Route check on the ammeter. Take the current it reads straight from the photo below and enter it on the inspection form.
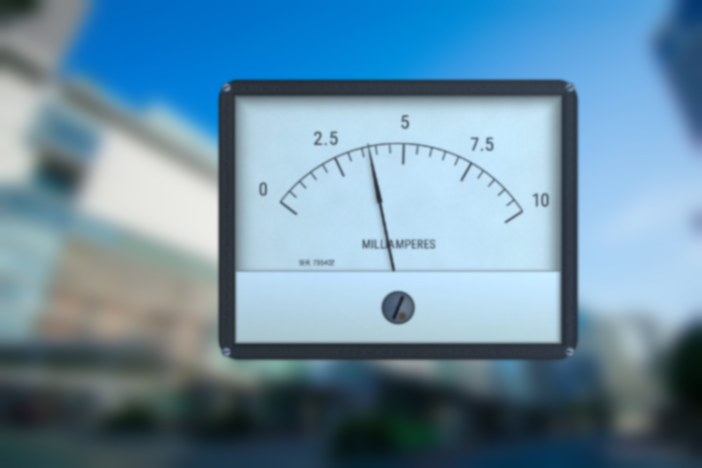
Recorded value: 3.75 mA
